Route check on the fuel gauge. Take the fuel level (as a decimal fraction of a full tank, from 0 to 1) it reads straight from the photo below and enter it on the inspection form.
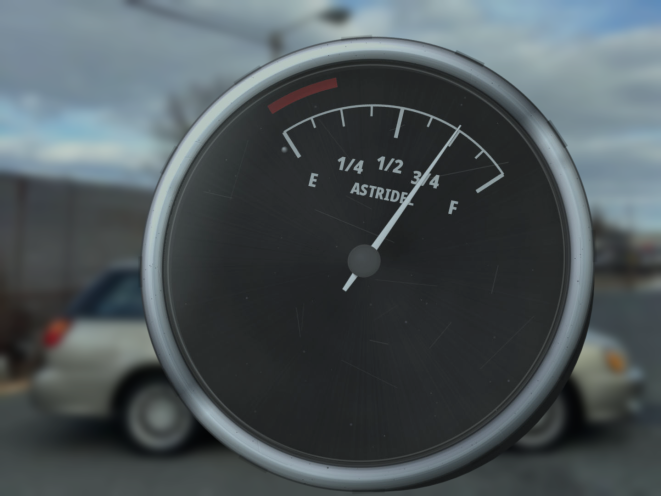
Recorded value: 0.75
